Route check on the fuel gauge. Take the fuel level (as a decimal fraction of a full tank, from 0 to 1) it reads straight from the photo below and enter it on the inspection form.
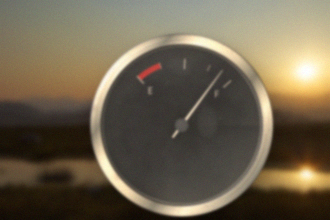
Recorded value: 0.875
